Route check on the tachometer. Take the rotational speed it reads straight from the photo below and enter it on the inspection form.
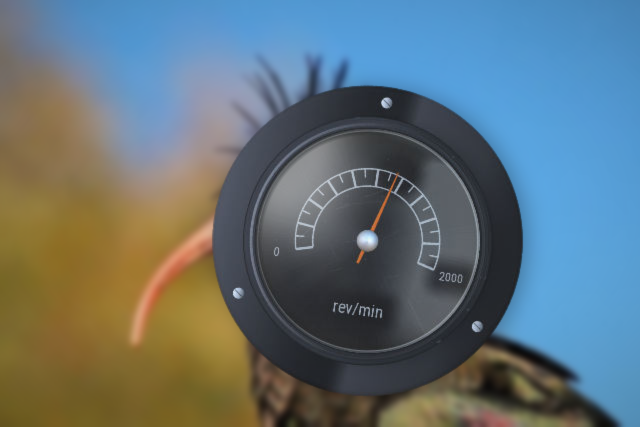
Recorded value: 1150 rpm
